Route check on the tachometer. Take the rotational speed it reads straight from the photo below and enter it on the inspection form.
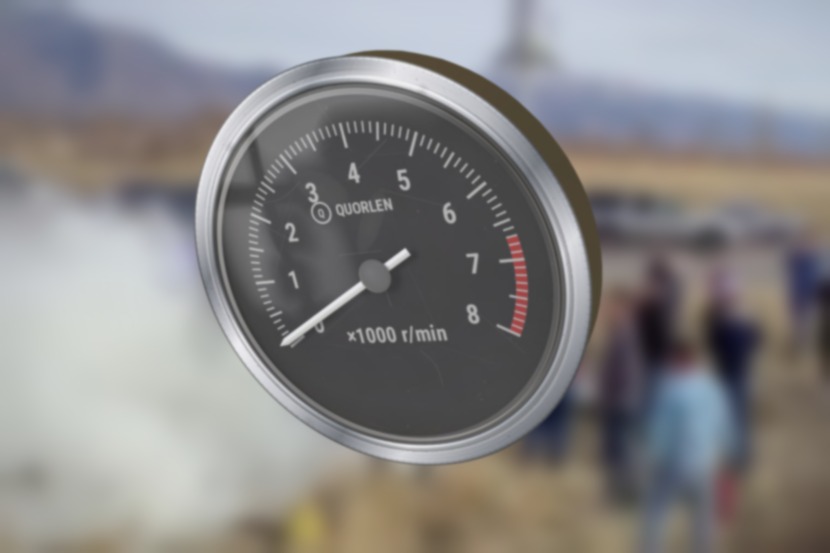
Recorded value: 100 rpm
